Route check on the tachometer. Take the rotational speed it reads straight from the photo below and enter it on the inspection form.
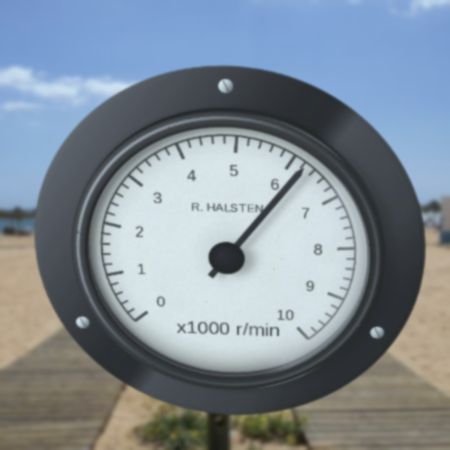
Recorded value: 6200 rpm
